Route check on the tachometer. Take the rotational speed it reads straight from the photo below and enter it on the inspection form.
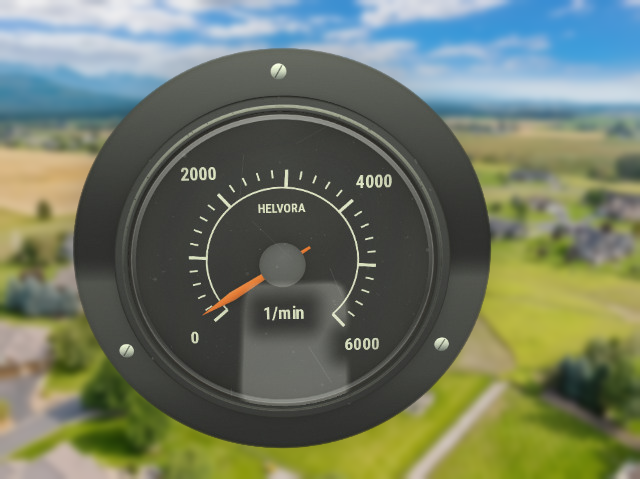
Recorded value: 200 rpm
